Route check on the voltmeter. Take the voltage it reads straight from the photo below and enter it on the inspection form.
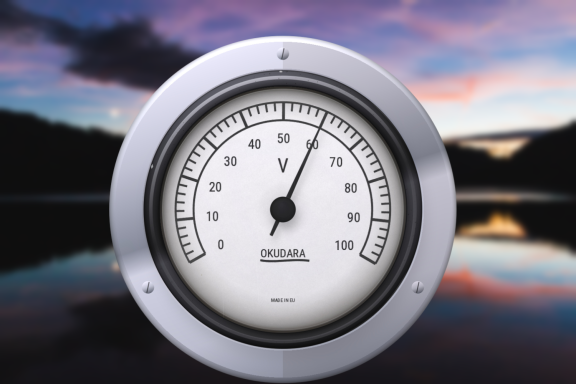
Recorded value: 60 V
